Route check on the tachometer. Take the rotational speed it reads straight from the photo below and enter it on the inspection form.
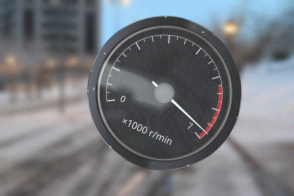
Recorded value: 6750 rpm
